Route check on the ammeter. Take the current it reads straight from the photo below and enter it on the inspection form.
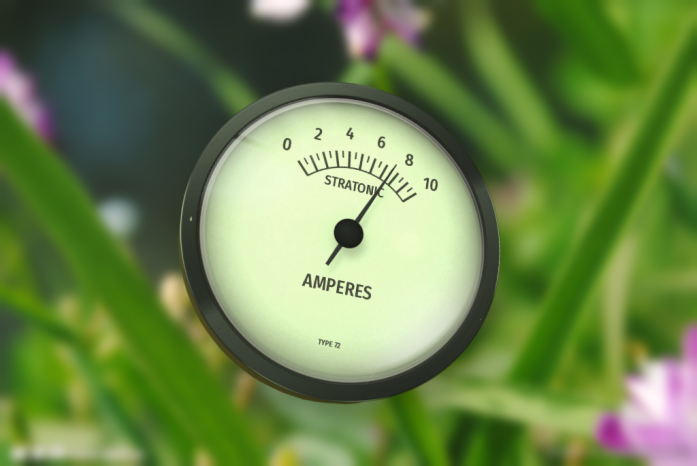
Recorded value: 7.5 A
